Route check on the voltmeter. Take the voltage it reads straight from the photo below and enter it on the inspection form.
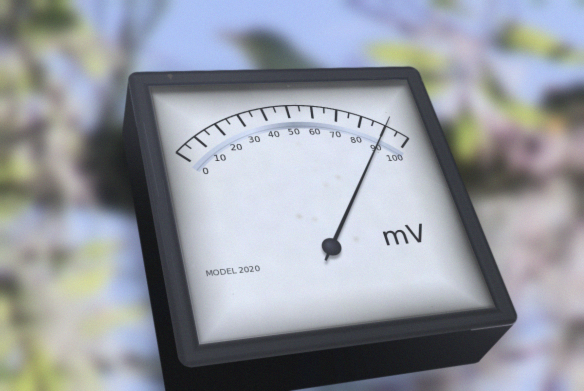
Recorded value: 90 mV
